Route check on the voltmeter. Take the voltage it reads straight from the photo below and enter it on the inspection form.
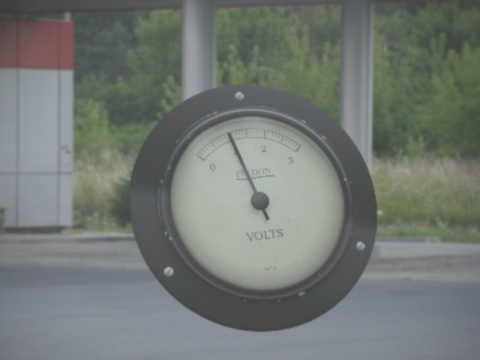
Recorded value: 1 V
